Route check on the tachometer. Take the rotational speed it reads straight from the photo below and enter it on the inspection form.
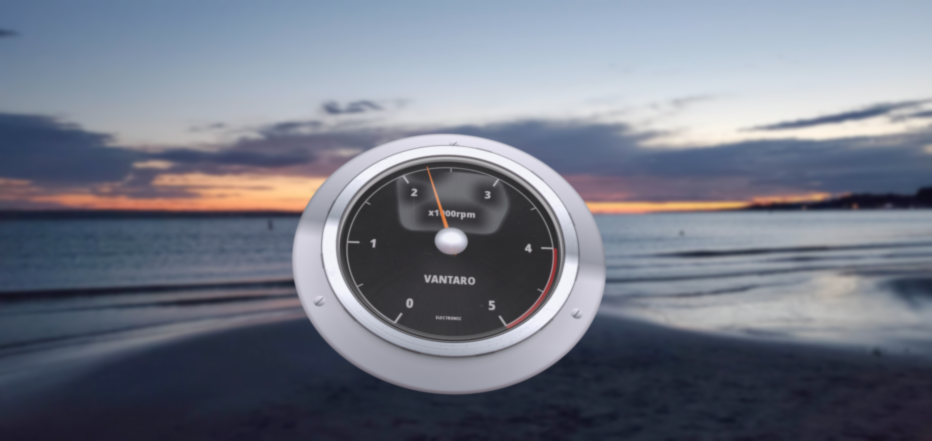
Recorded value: 2250 rpm
